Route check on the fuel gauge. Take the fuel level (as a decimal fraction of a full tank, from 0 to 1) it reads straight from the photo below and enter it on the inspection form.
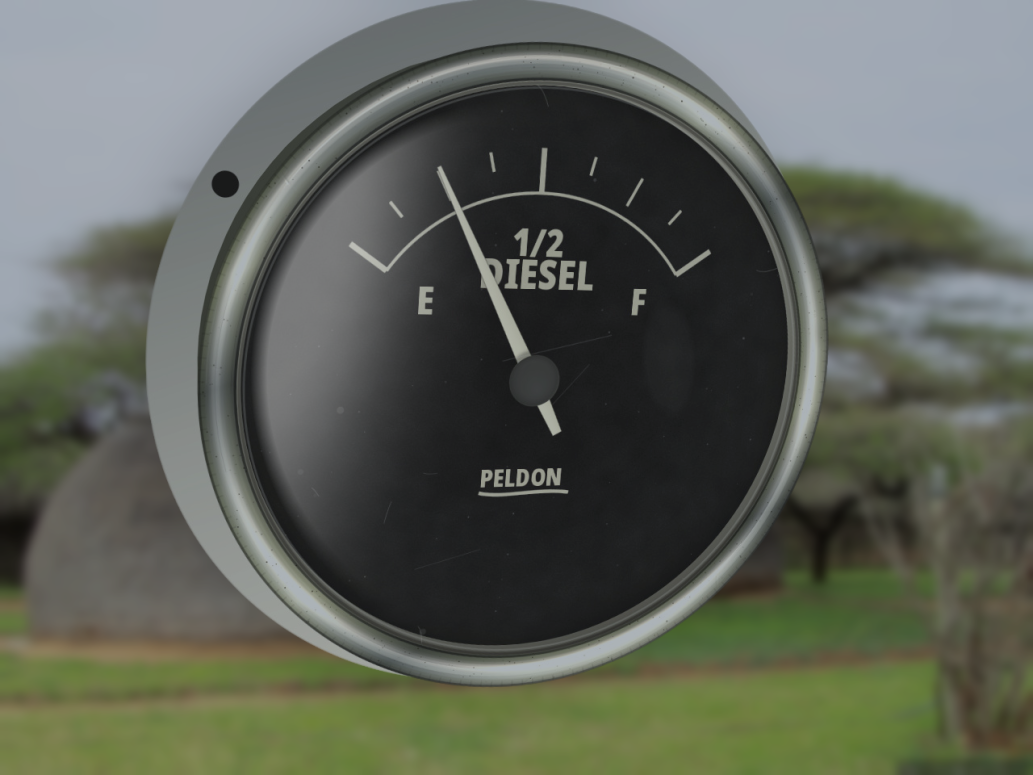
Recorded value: 0.25
